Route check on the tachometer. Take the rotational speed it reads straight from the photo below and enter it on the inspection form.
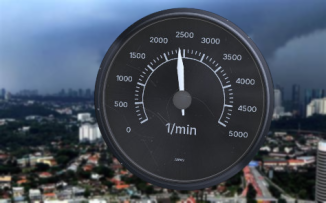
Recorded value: 2400 rpm
